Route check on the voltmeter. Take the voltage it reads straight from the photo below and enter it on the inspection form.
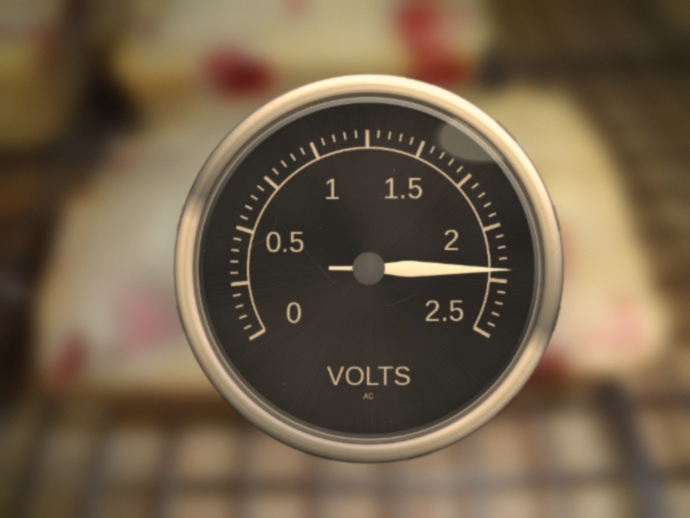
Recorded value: 2.2 V
